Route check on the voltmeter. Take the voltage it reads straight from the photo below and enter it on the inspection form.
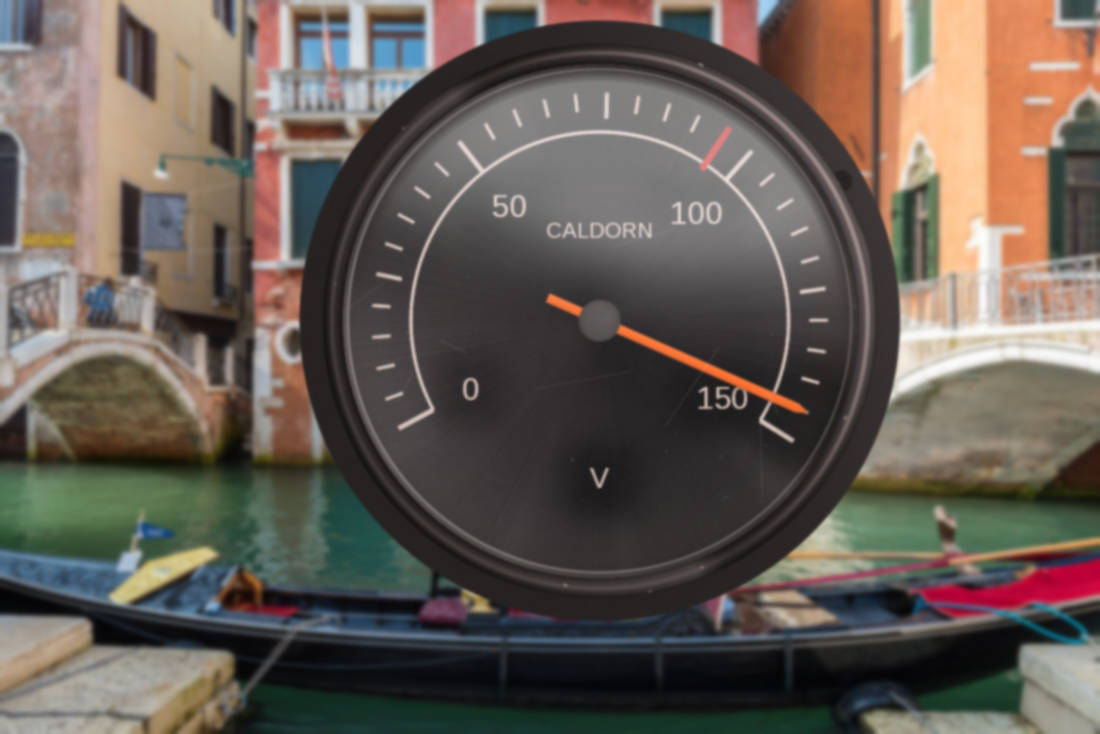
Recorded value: 145 V
